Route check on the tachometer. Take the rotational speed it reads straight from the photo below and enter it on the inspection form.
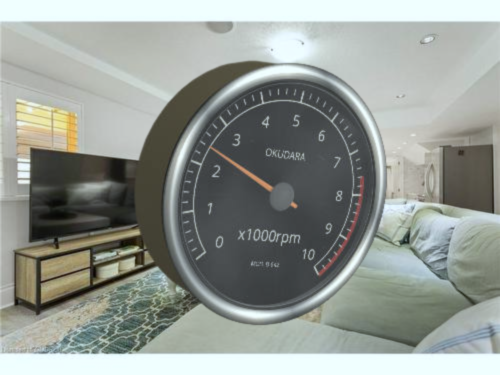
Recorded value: 2400 rpm
